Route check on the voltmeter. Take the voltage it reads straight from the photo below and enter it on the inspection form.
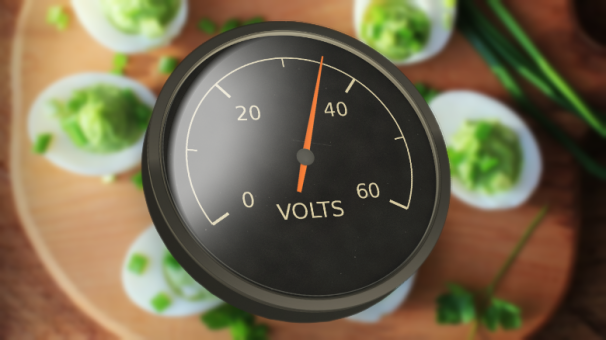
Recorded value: 35 V
